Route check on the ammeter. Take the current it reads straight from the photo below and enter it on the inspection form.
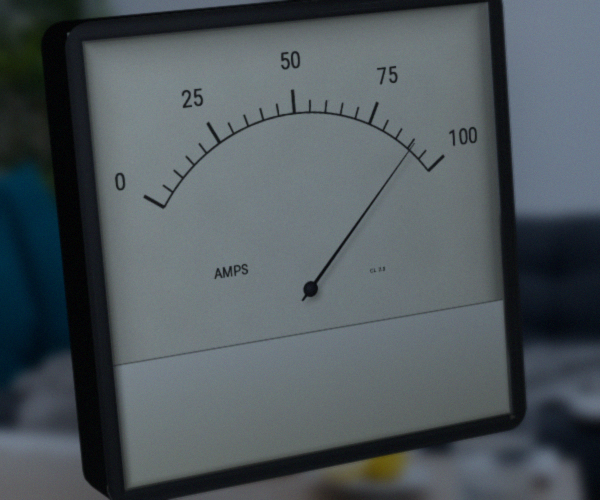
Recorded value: 90 A
